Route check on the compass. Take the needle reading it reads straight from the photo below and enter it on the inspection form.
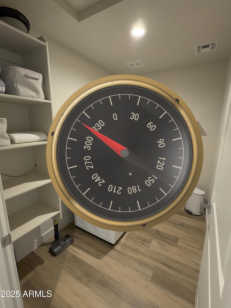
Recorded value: 320 °
